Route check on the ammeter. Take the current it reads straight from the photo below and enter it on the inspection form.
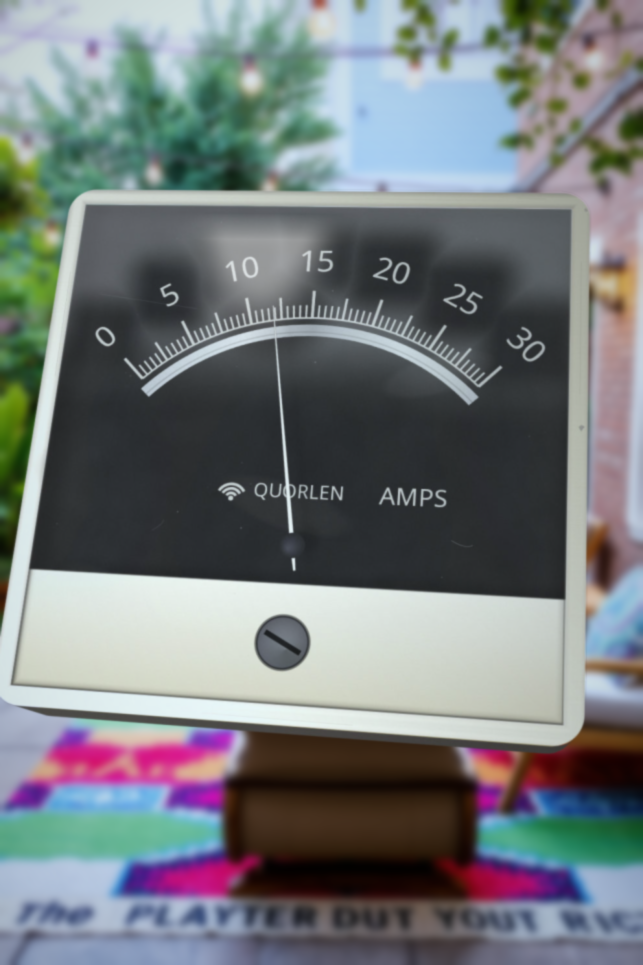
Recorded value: 12 A
